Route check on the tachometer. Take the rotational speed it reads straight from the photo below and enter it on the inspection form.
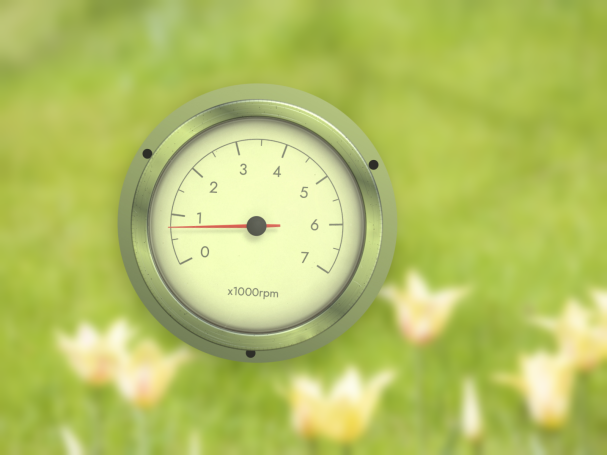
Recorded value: 750 rpm
